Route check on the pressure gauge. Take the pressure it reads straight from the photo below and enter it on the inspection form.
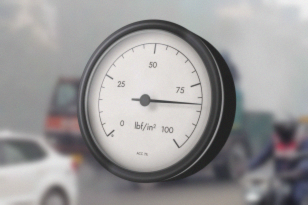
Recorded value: 82.5 psi
